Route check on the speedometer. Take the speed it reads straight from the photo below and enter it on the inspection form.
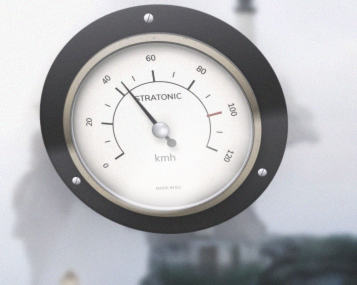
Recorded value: 45 km/h
